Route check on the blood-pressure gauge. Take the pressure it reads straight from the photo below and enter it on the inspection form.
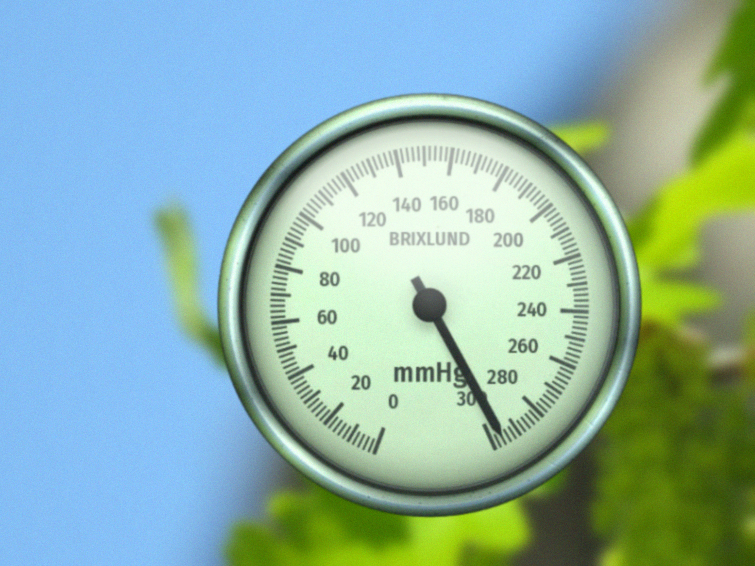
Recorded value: 296 mmHg
